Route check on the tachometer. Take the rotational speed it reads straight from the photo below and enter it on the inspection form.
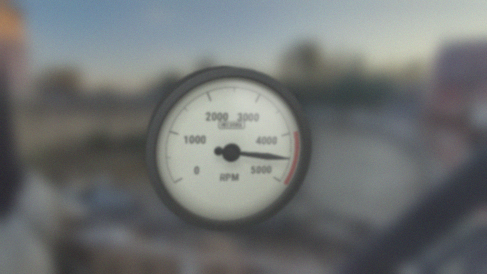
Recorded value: 4500 rpm
